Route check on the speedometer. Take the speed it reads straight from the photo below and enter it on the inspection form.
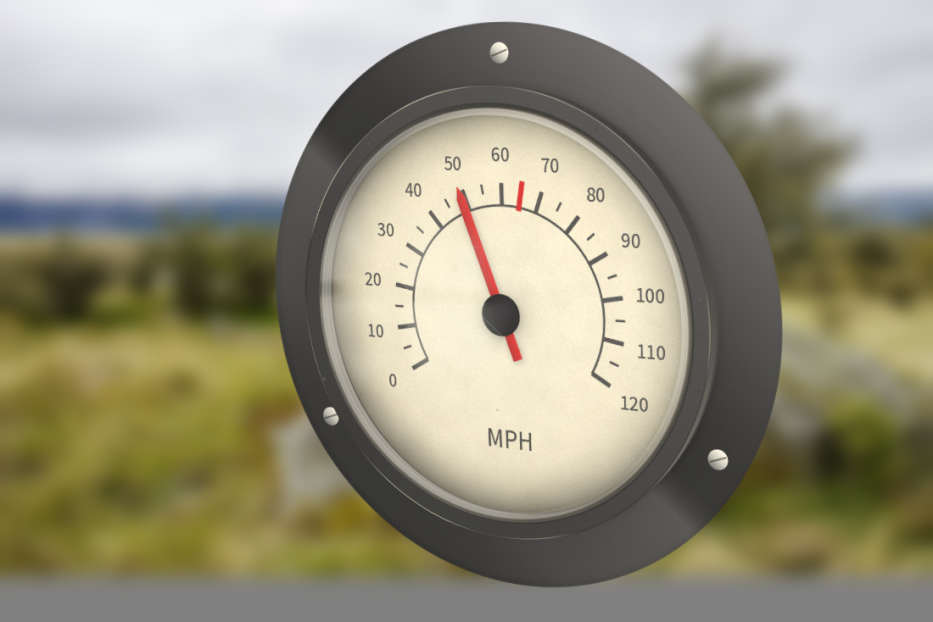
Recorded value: 50 mph
